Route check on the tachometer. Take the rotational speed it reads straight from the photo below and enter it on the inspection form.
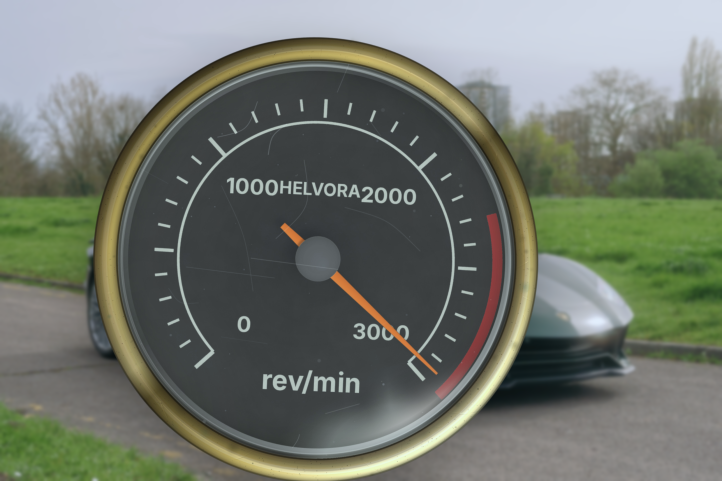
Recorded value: 2950 rpm
